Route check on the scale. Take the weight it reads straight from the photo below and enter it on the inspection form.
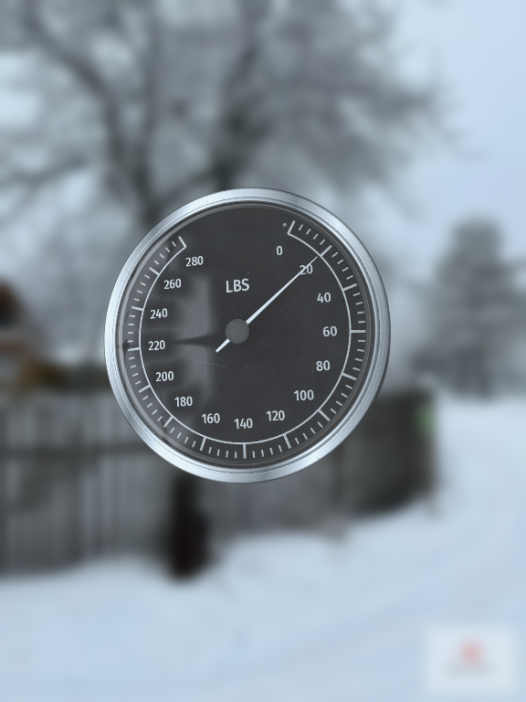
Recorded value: 20 lb
